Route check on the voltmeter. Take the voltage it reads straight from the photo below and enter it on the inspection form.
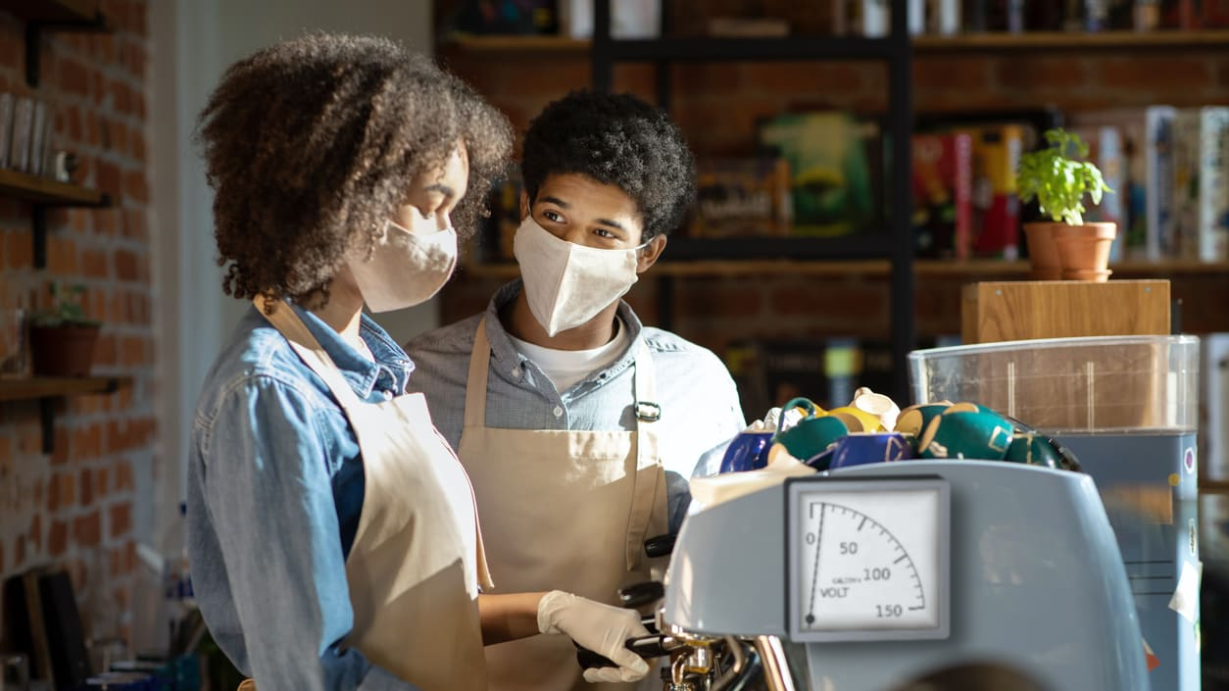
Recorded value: 10 V
